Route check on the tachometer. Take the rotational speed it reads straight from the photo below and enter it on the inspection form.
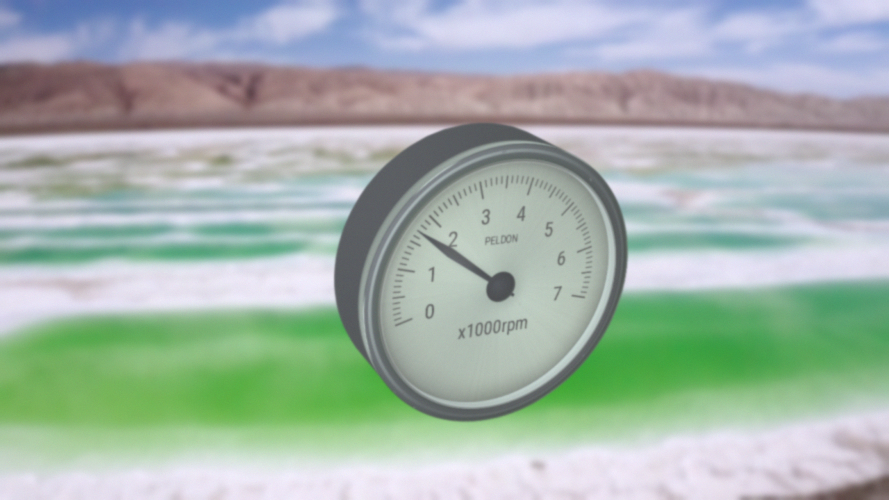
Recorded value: 1700 rpm
